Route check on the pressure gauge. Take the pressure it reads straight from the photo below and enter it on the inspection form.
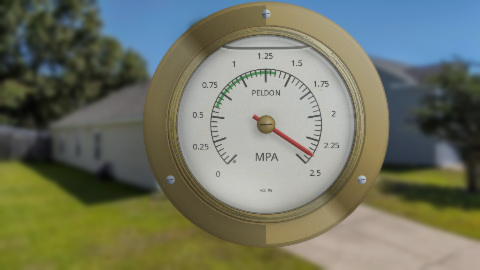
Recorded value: 2.4 MPa
